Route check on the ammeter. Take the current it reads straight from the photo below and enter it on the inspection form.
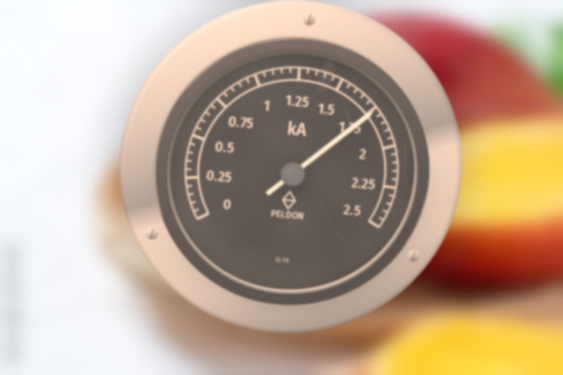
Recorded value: 1.75 kA
